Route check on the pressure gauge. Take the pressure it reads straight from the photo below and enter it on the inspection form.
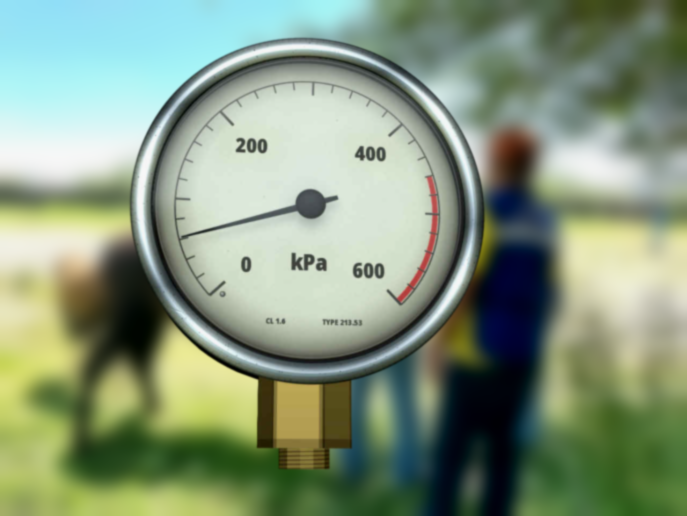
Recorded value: 60 kPa
